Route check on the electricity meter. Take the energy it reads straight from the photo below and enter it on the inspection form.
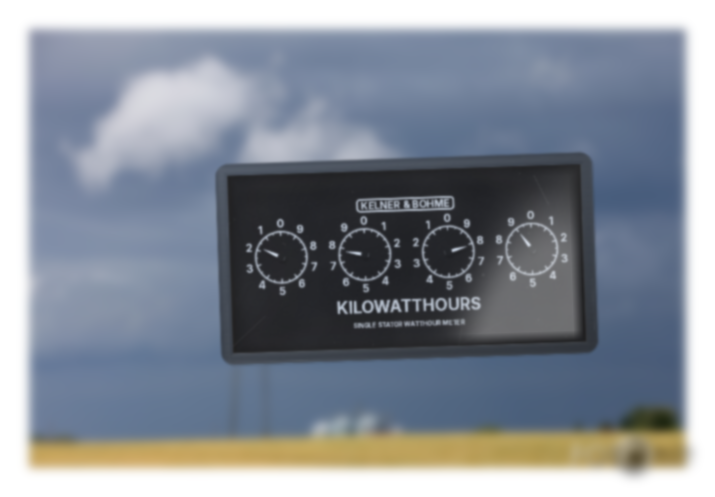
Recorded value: 1779 kWh
